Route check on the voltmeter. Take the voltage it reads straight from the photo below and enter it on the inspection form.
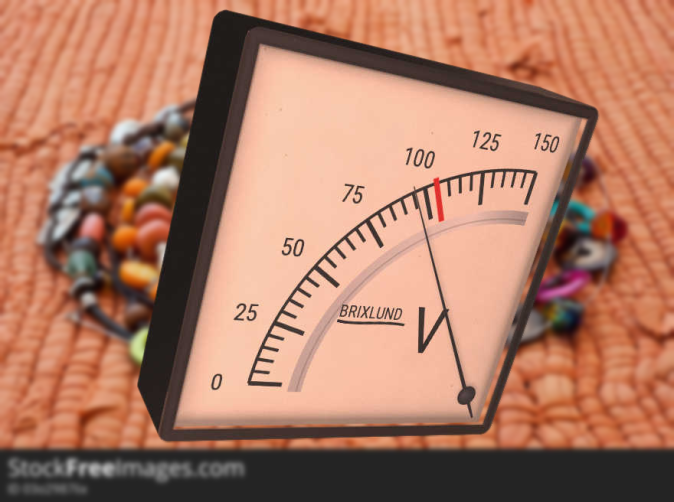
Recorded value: 95 V
